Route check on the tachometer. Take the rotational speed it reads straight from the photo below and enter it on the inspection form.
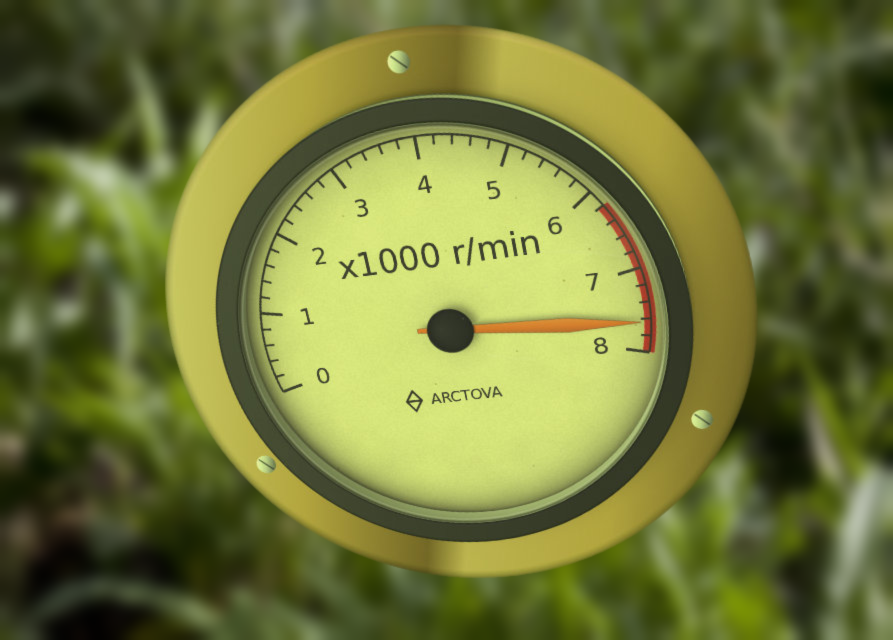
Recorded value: 7600 rpm
